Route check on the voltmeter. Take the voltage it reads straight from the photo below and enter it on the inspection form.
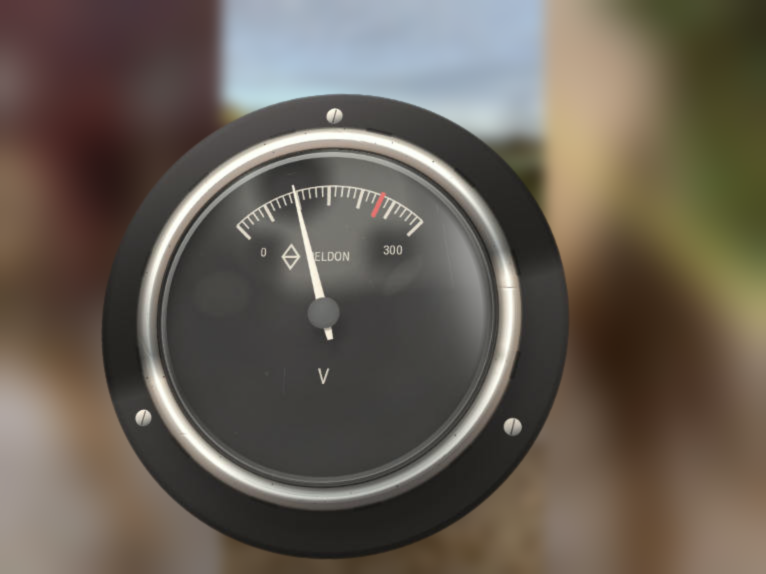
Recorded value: 100 V
